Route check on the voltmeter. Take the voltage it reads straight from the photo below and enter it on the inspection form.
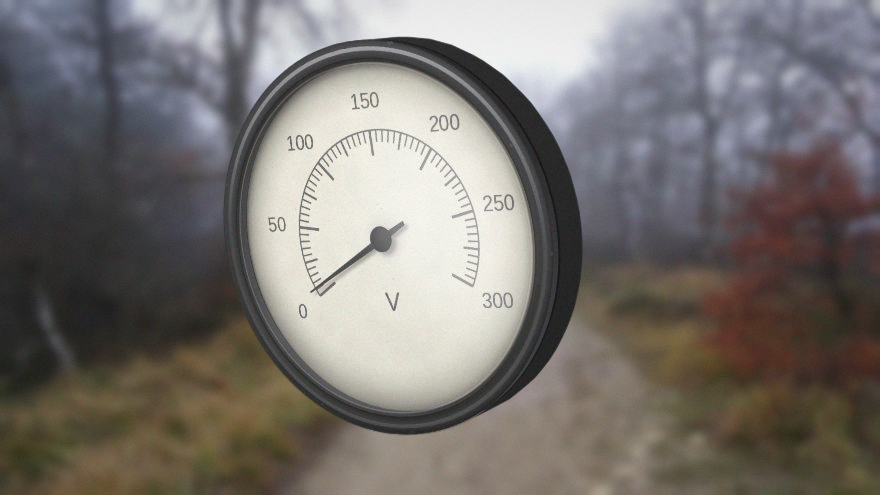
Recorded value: 5 V
